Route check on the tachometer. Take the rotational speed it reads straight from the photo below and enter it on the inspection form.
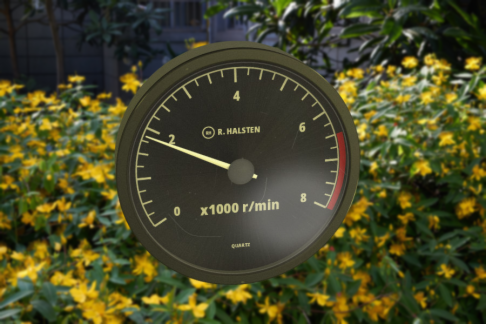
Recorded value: 1875 rpm
